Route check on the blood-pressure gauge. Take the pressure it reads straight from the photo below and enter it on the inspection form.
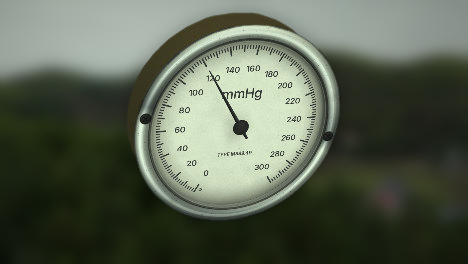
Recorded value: 120 mmHg
